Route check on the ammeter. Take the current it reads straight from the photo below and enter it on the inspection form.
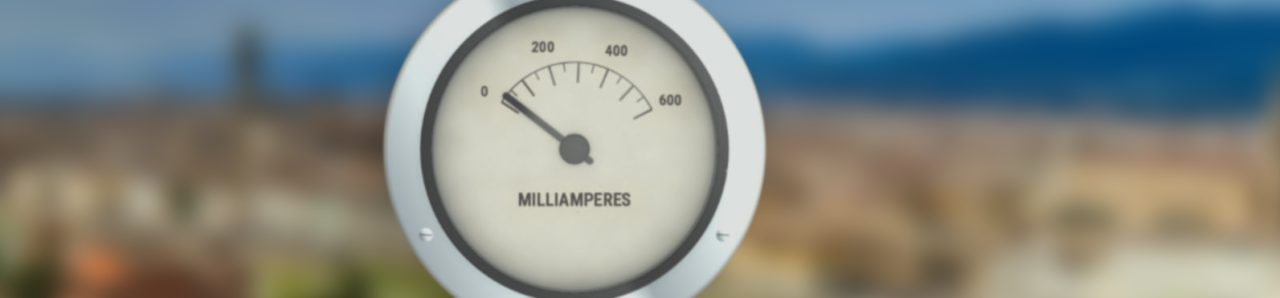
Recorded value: 25 mA
